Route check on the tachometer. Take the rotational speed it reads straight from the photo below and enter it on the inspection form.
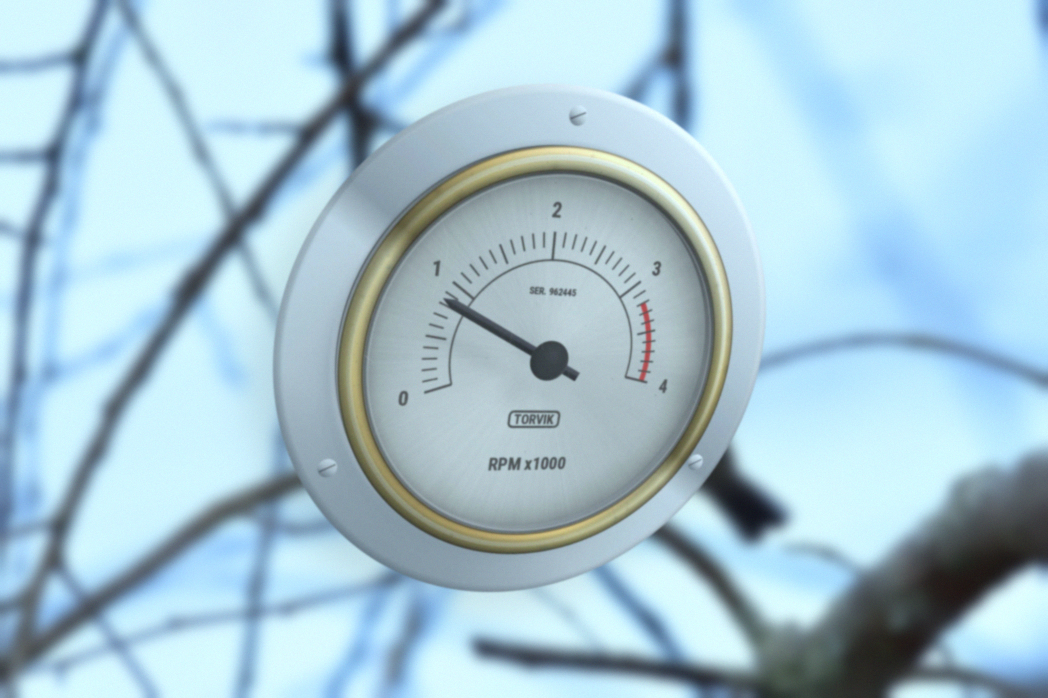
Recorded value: 850 rpm
